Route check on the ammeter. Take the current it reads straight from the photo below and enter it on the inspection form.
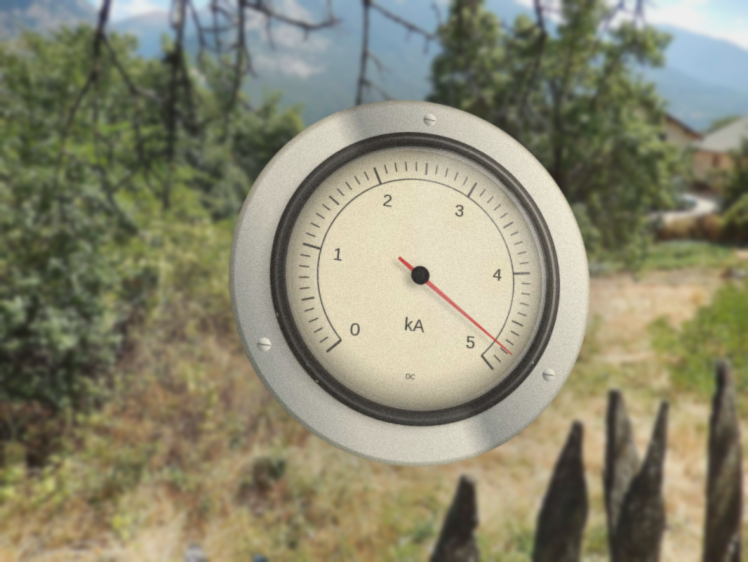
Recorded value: 4.8 kA
